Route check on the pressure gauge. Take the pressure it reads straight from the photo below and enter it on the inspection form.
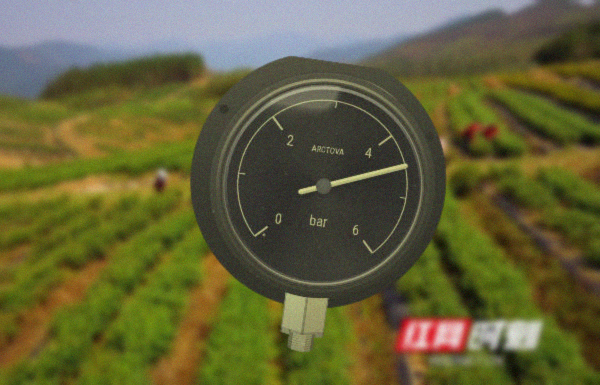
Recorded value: 4.5 bar
